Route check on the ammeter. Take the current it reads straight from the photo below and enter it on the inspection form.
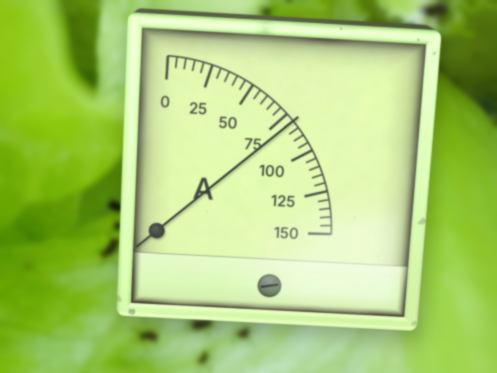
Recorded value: 80 A
